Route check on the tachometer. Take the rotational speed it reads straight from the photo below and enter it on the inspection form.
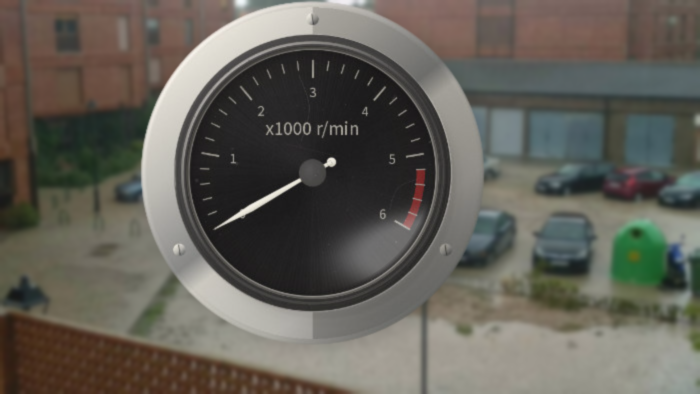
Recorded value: 0 rpm
